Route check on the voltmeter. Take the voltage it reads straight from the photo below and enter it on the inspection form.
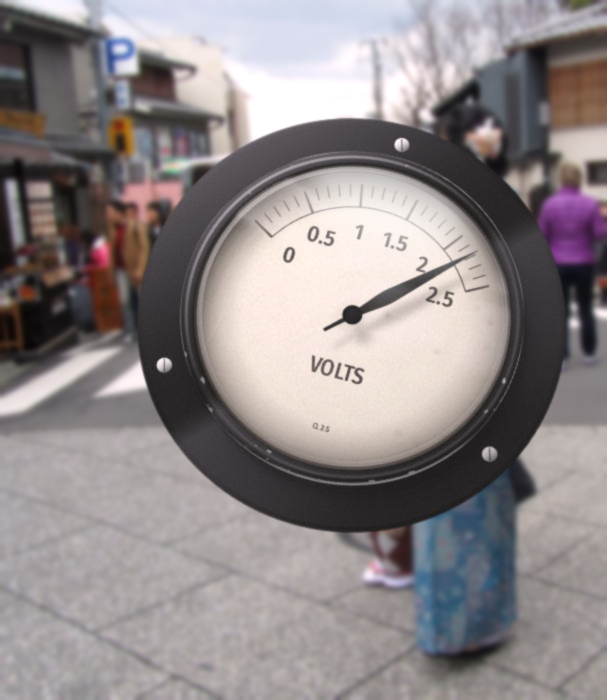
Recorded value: 2.2 V
